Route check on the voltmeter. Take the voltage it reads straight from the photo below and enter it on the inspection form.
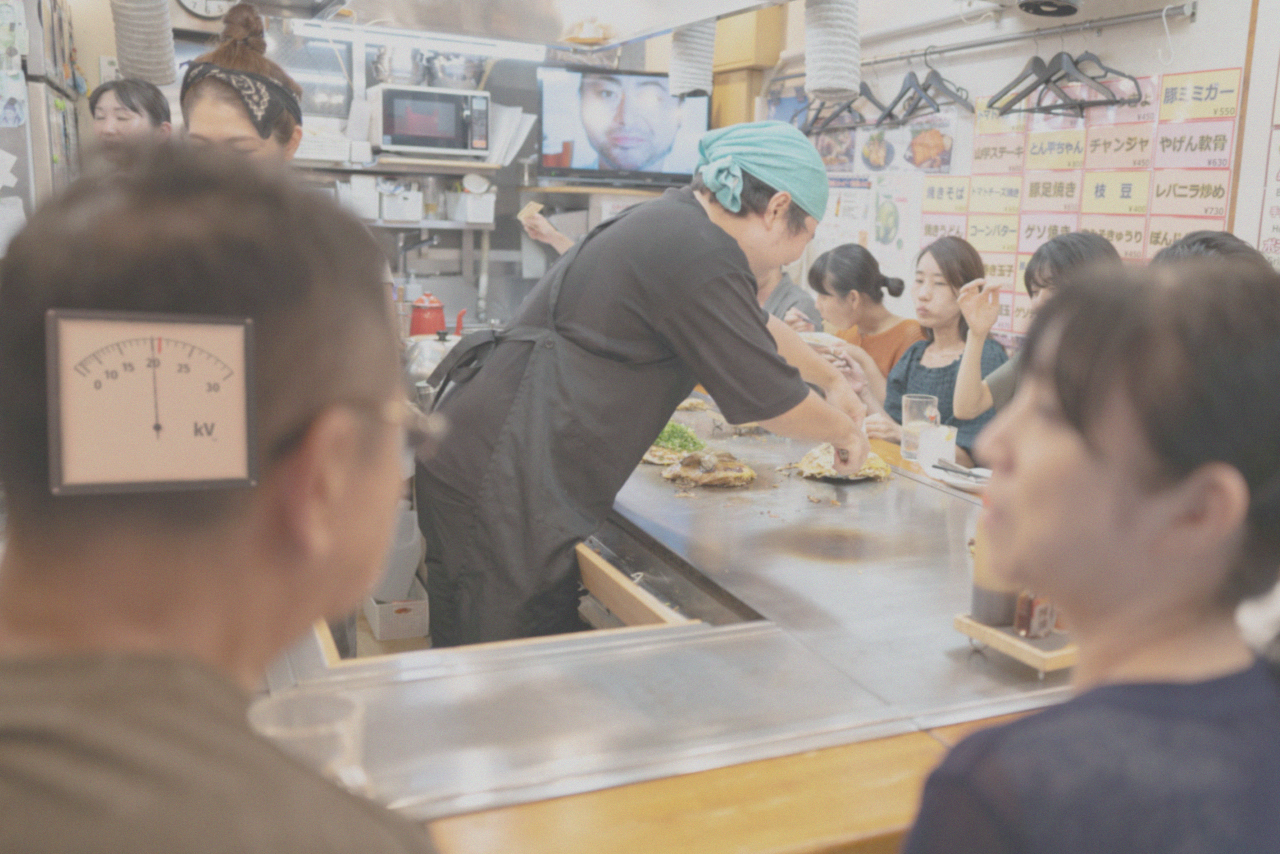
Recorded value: 20 kV
